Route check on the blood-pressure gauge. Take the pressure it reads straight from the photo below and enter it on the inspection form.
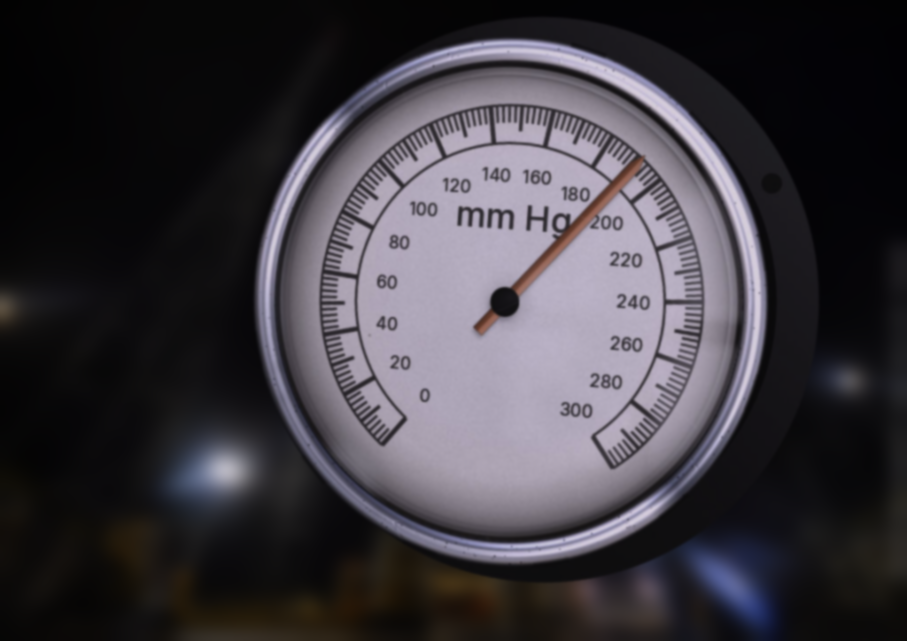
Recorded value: 192 mmHg
